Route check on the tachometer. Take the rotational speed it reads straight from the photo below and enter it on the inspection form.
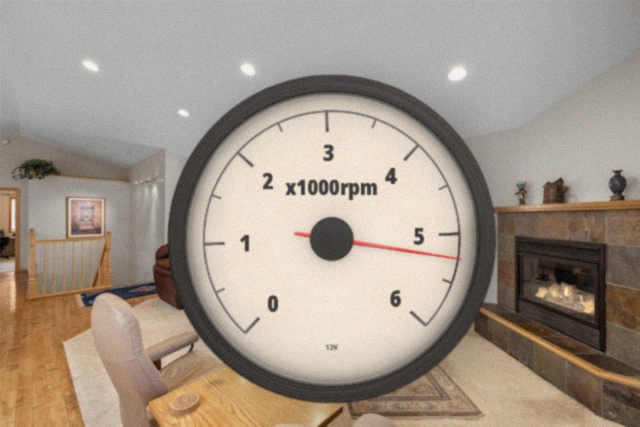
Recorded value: 5250 rpm
